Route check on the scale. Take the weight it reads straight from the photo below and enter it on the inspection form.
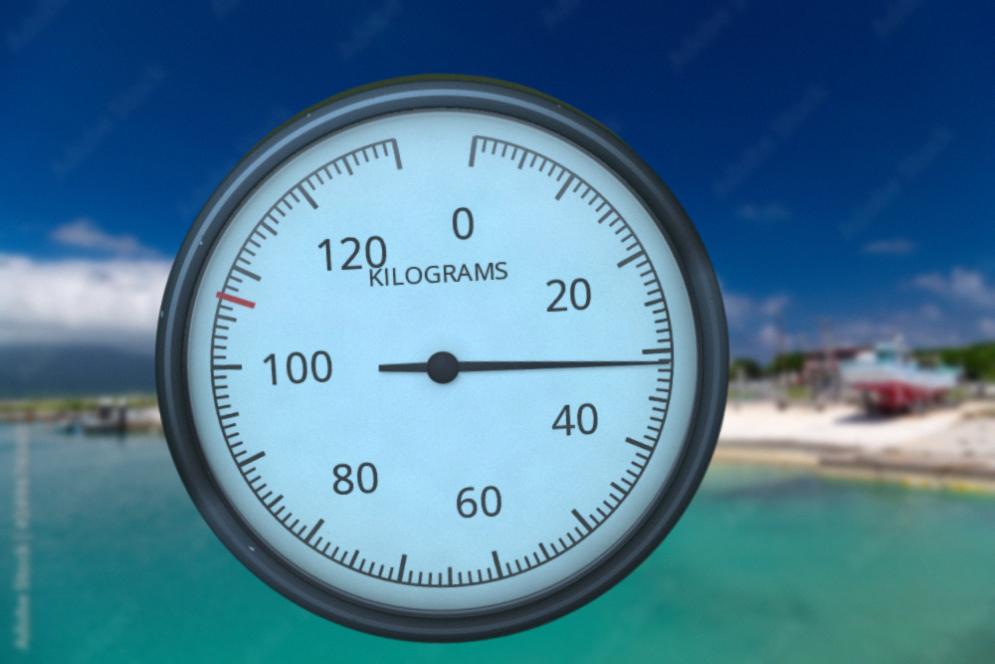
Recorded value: 31 kg
